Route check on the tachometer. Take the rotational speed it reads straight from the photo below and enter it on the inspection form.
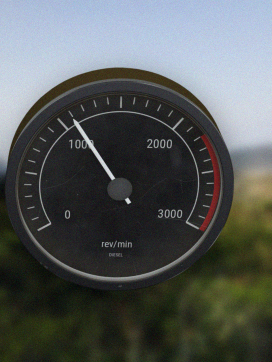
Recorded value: 1100 rpm
